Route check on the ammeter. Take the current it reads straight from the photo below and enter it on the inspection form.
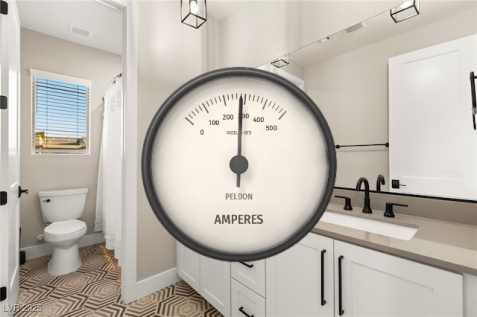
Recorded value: 280 A
